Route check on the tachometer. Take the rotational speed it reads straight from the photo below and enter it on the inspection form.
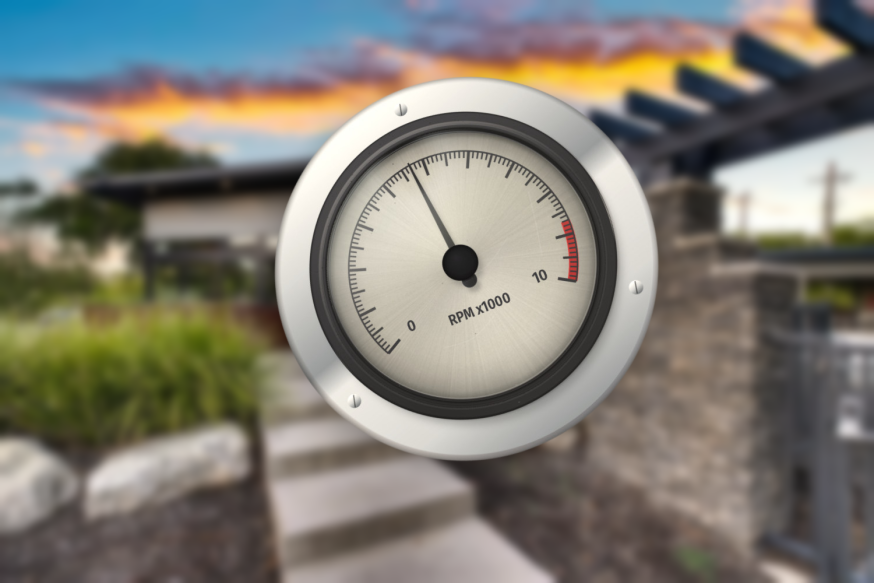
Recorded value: 4700 rpm
